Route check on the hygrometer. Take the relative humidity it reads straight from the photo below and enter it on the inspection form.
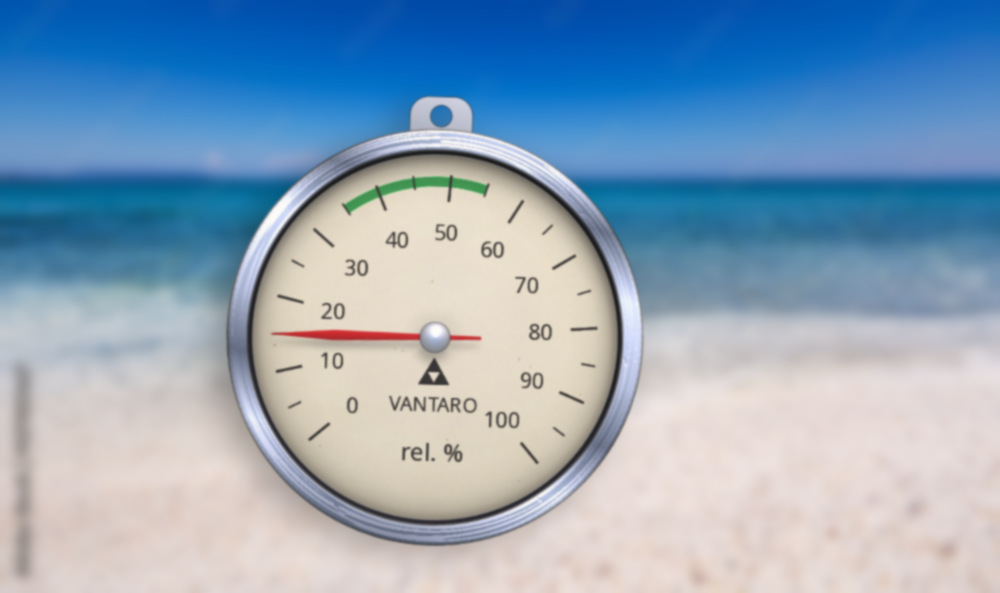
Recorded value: 15 %
